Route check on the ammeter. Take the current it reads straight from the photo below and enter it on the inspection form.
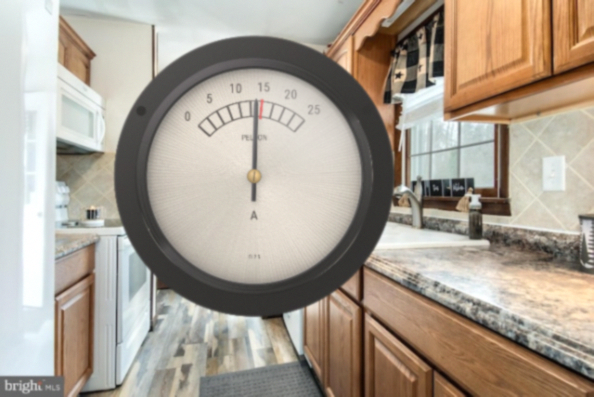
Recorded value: 13.75 A
